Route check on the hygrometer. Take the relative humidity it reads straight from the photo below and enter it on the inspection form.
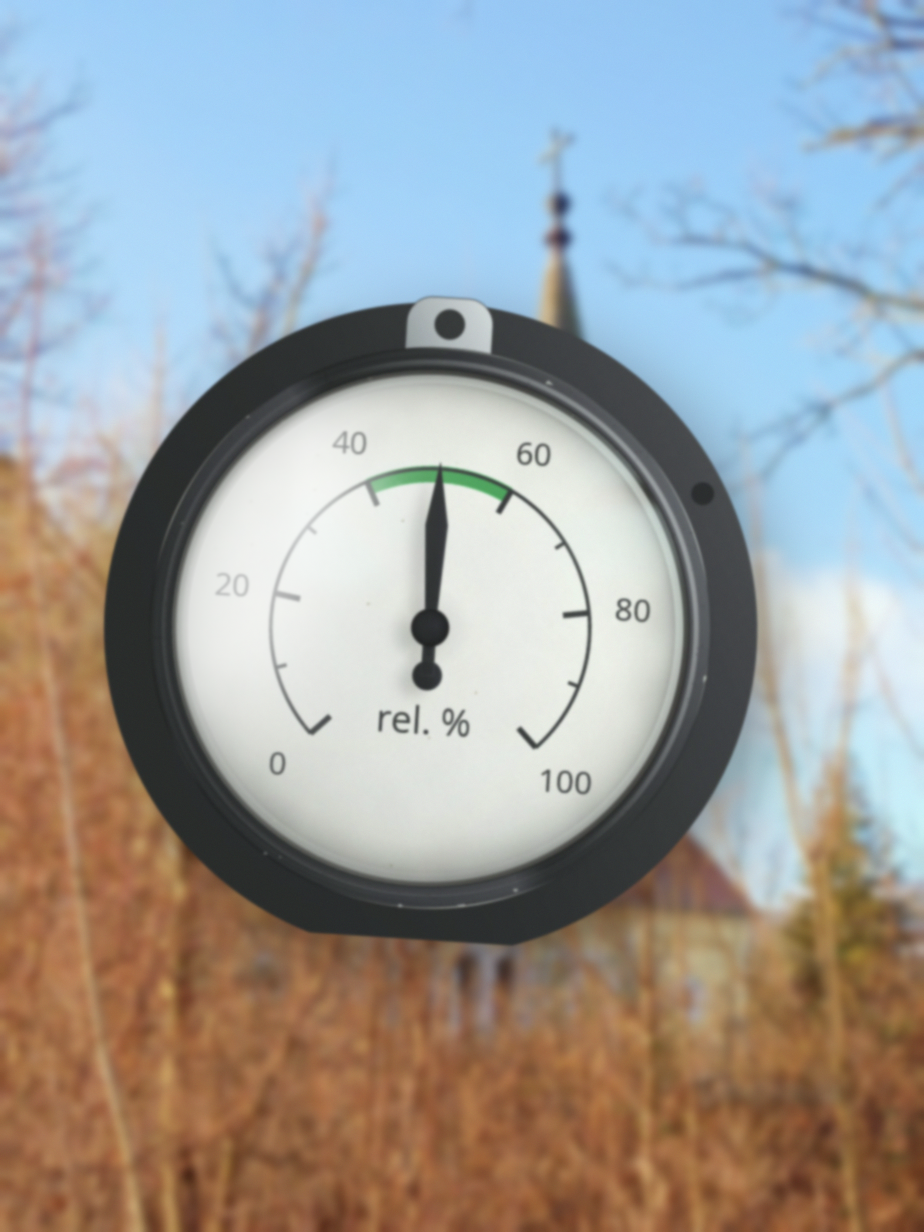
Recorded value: 50 %
